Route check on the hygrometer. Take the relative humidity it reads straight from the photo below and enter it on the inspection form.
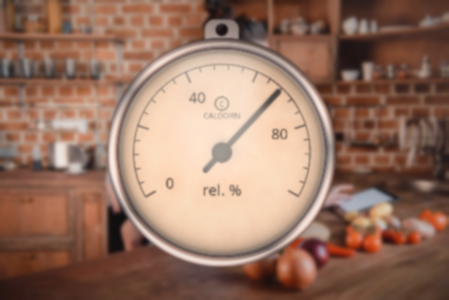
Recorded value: 68 %
